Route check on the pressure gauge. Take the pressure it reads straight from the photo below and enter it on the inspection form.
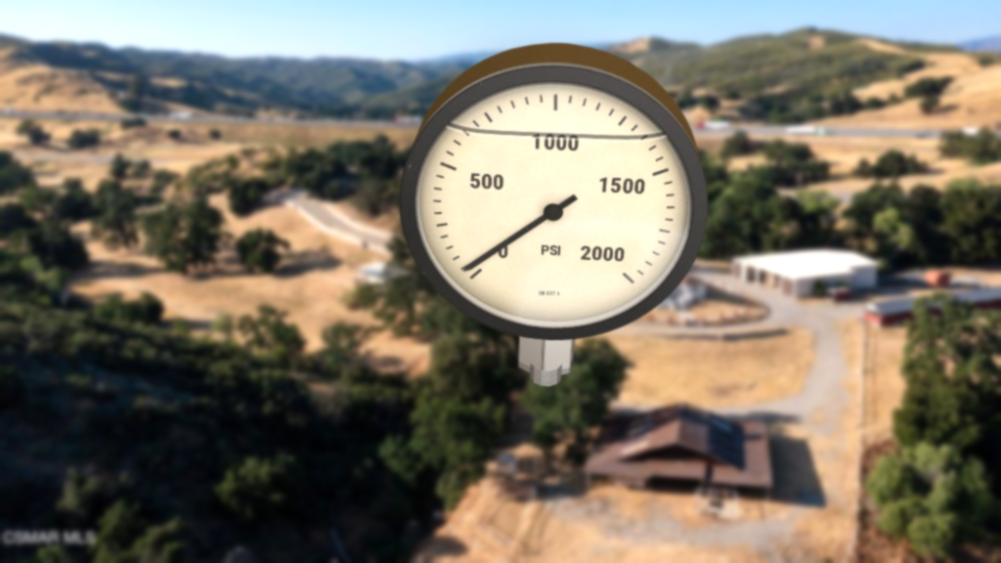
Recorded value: 50 psi
